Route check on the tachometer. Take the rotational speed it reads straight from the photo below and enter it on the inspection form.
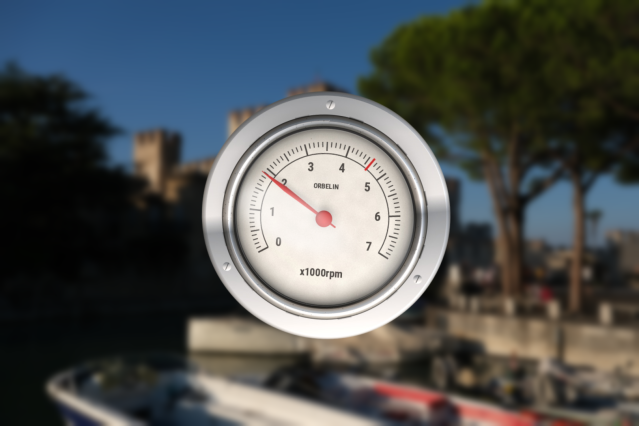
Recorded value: 1900 rpm
